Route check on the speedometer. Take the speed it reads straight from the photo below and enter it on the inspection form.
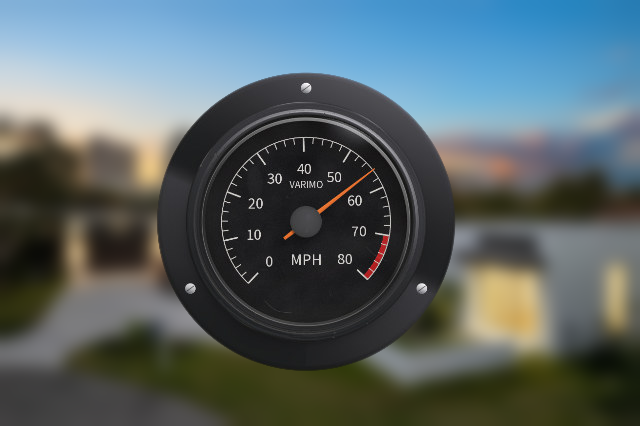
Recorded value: 56 mph
